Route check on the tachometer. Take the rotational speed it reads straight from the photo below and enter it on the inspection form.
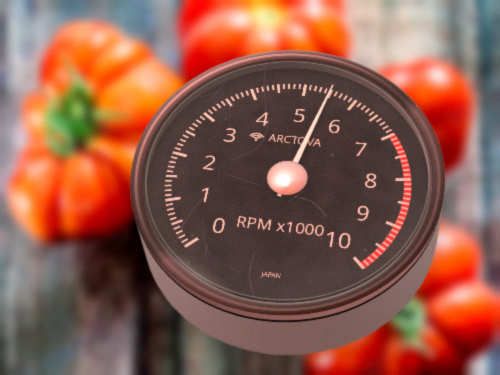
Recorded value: 5500 rpm
